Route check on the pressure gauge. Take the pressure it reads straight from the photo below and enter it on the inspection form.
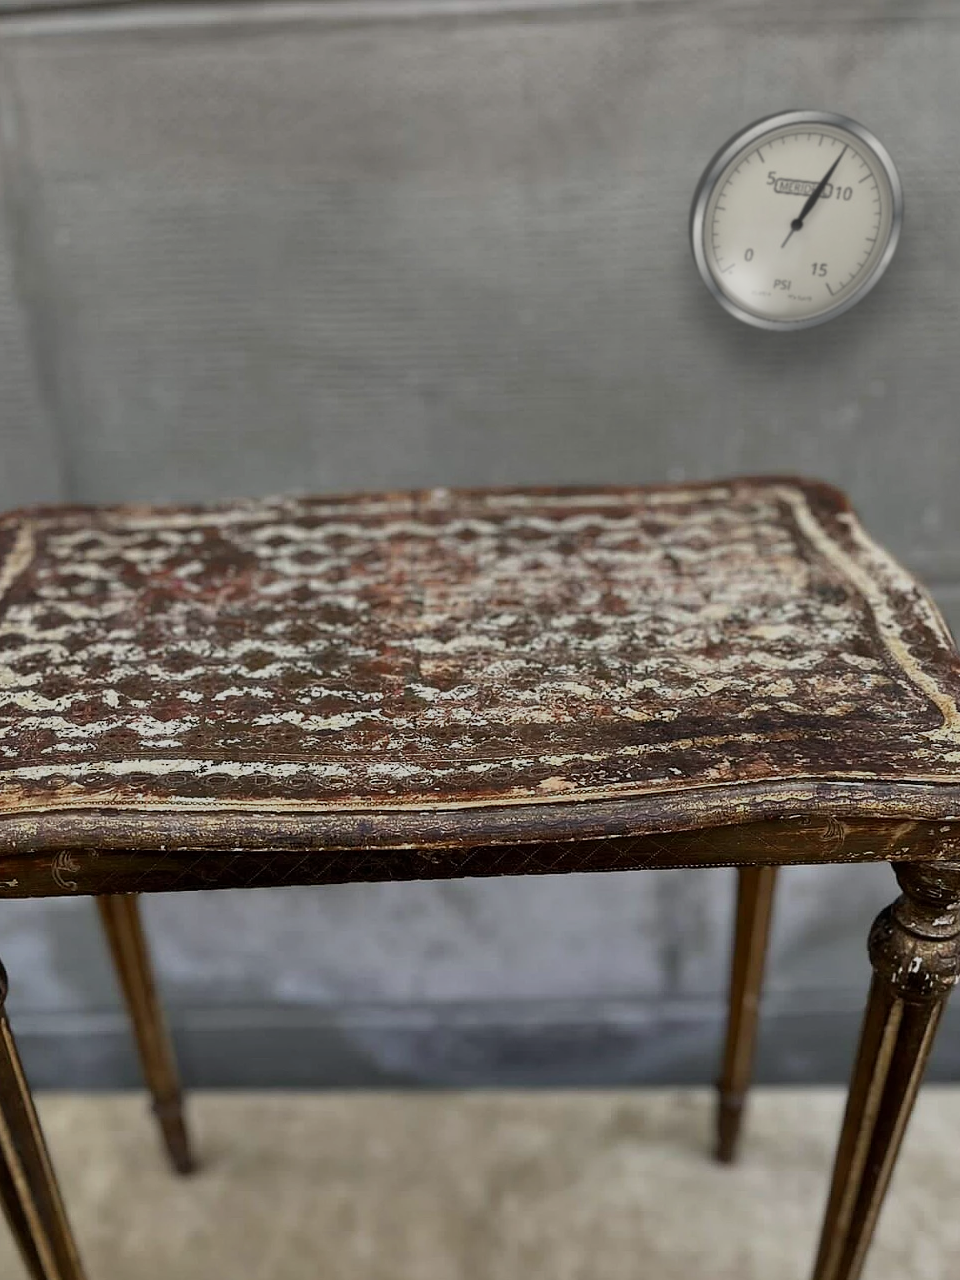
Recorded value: 8.5 psi
